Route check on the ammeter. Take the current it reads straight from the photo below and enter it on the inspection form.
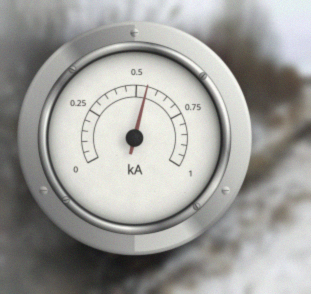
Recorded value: 0.55 kA
